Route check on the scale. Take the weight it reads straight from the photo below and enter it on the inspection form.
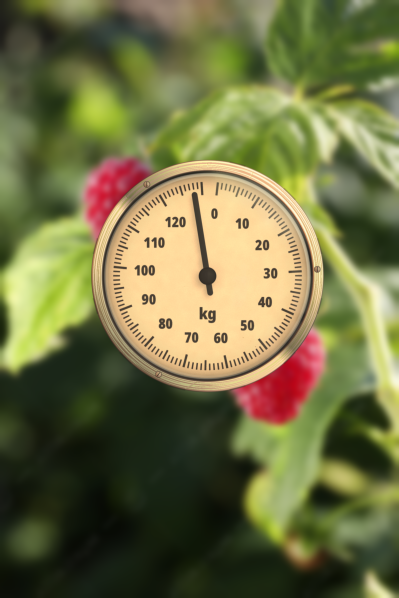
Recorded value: 128 kg
